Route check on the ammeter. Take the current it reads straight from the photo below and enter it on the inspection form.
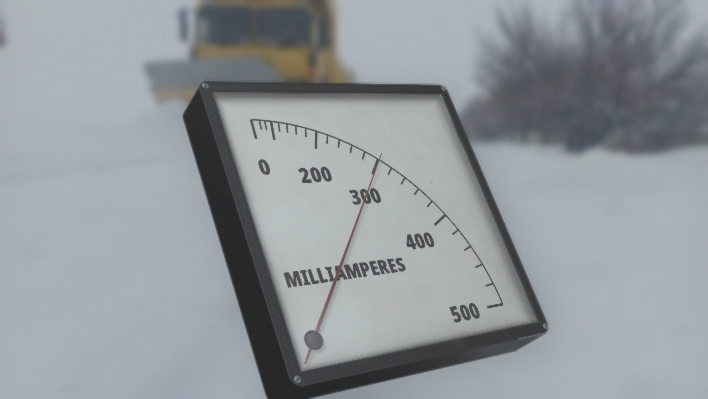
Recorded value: 300 mA
